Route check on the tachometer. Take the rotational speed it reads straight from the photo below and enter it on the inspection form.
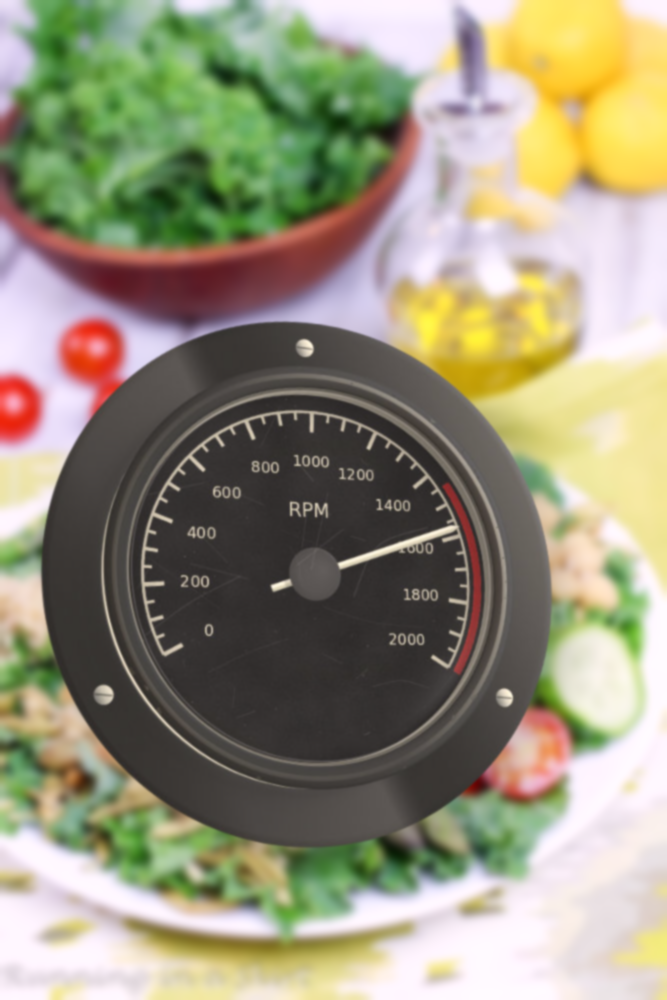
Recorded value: 1575 rpm
